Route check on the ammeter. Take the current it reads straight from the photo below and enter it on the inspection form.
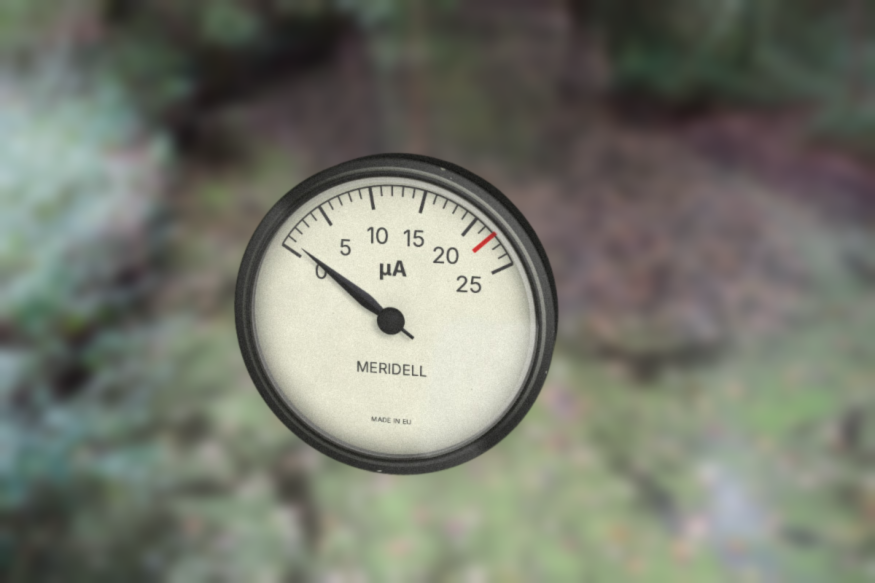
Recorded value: 1 µA
